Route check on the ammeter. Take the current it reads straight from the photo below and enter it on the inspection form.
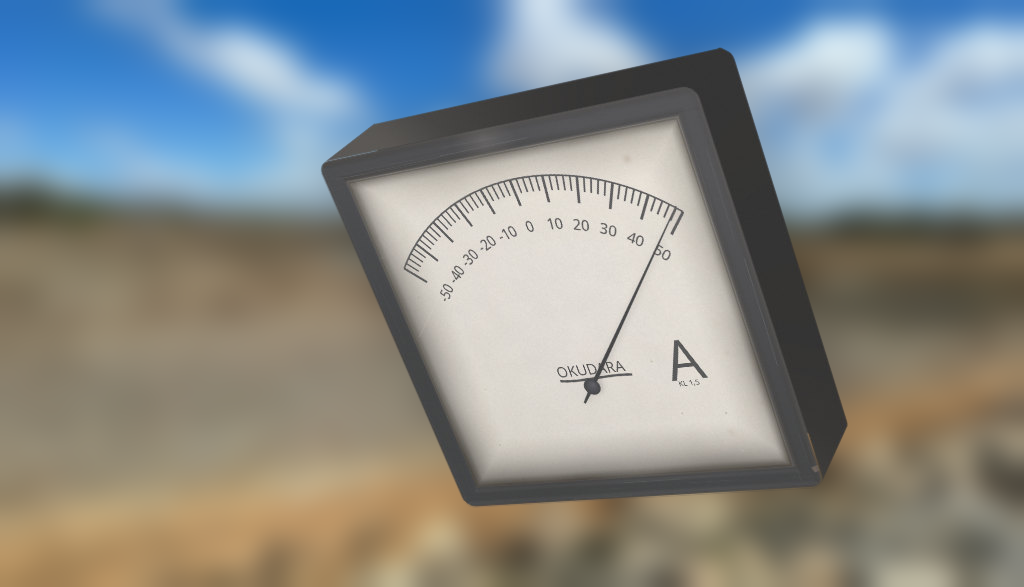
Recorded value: 48 A
